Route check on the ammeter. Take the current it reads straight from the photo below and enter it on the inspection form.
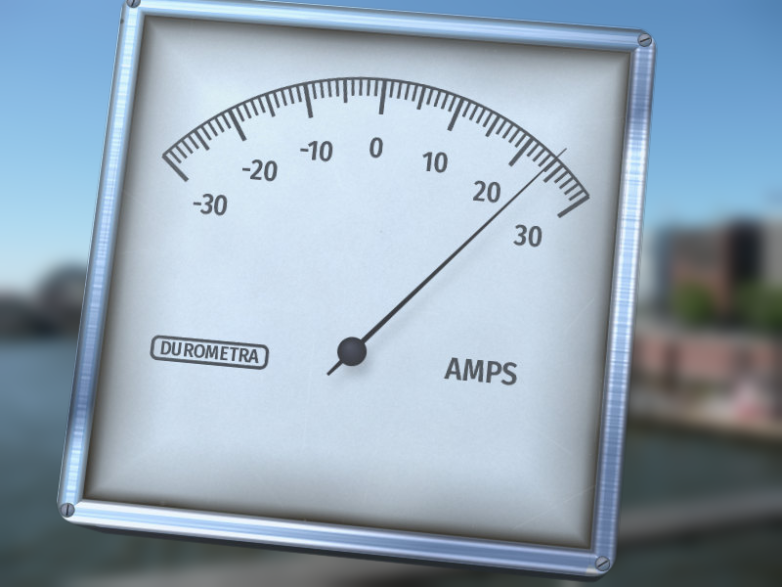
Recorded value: 24 A
